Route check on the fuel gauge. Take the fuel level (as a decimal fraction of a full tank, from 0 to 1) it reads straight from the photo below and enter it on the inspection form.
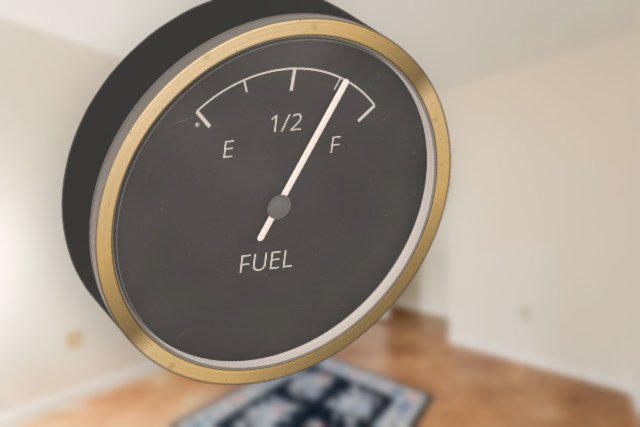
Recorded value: 0.75
